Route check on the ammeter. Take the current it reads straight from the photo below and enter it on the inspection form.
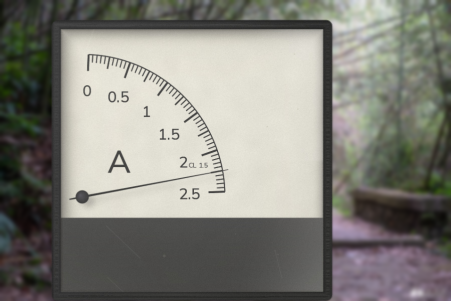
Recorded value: 2.25 A
